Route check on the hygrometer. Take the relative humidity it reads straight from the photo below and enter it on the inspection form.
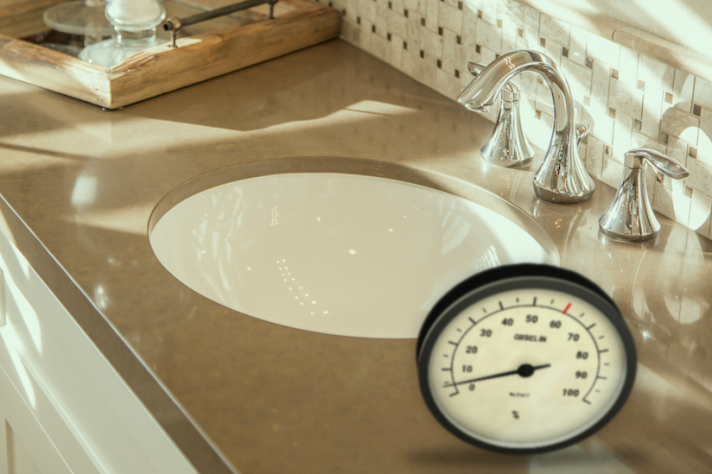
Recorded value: 5 %
